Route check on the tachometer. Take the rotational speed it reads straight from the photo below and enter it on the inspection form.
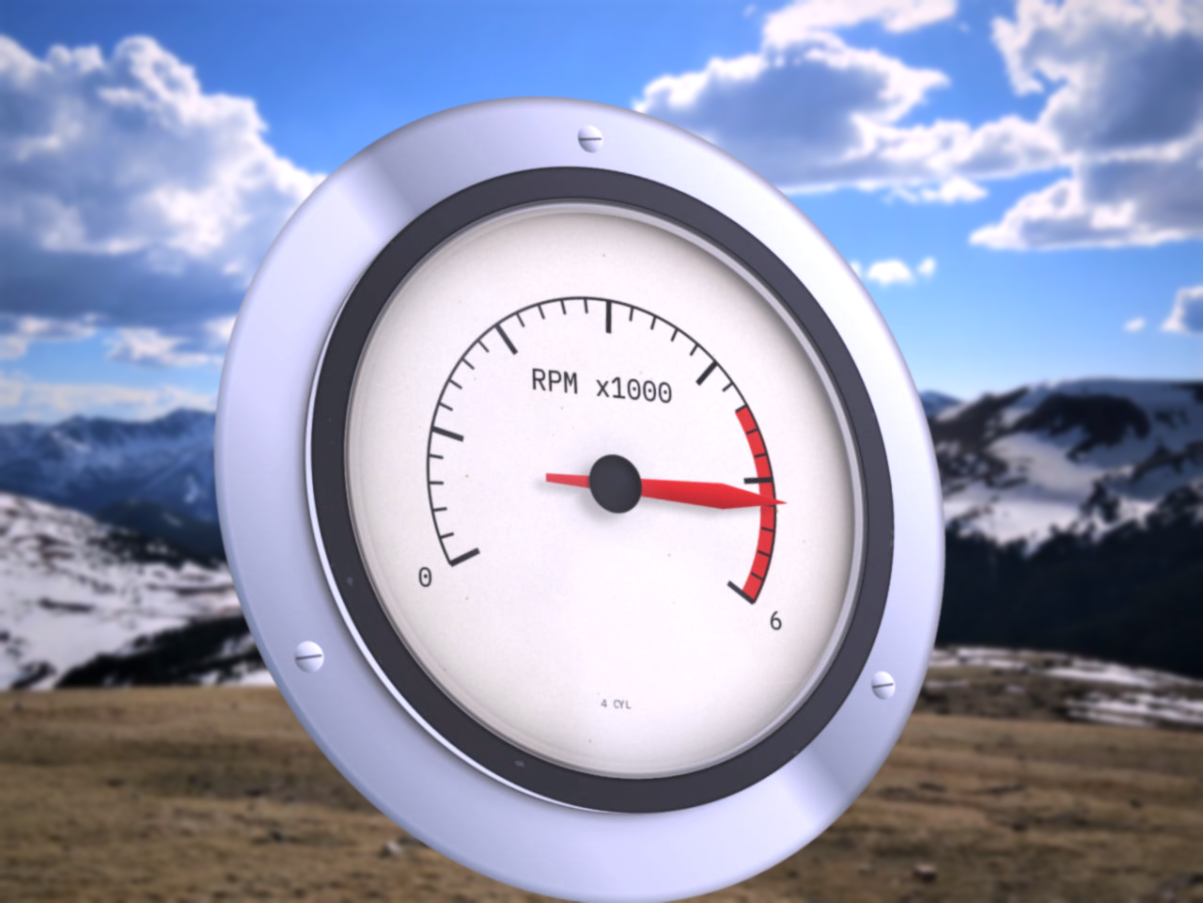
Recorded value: 5200 rpm
